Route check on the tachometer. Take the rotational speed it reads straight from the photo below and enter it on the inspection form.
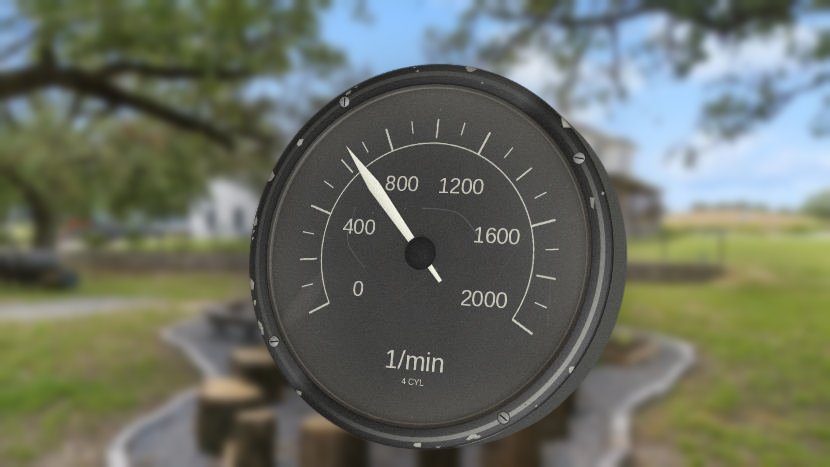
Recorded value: 650 rpm
